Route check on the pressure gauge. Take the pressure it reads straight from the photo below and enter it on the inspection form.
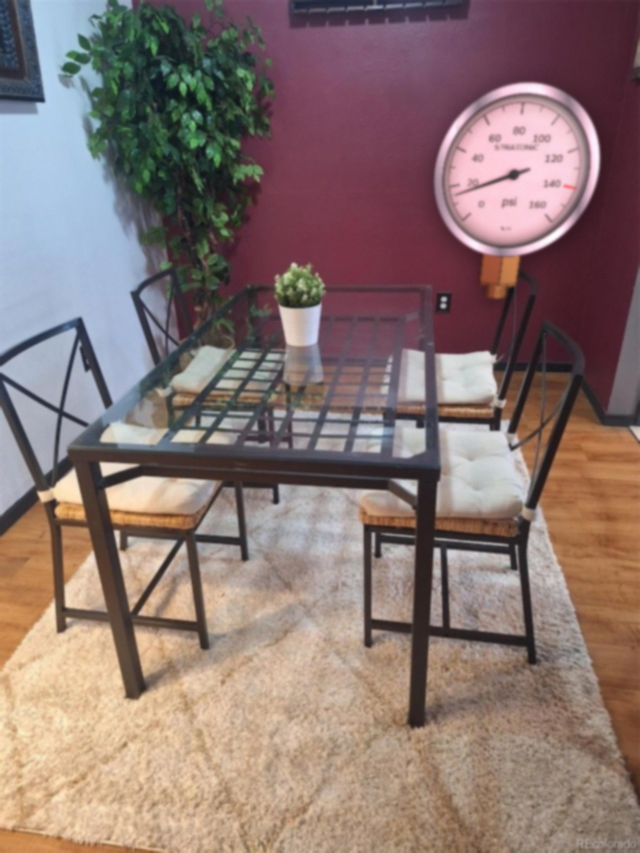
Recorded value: 15 psi
